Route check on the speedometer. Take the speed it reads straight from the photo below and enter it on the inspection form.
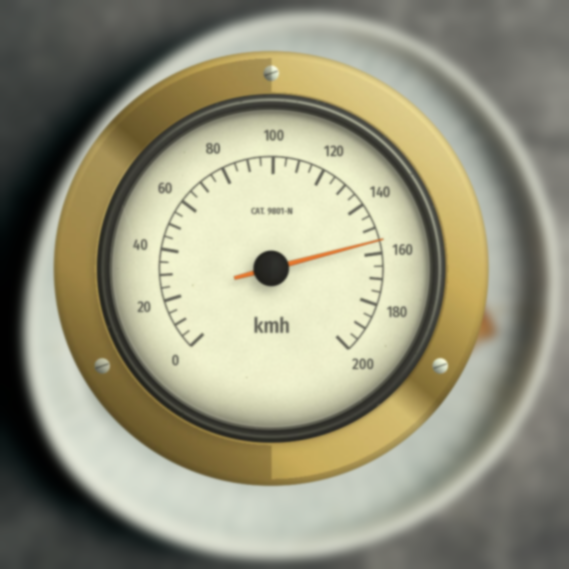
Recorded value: 155 km/h
